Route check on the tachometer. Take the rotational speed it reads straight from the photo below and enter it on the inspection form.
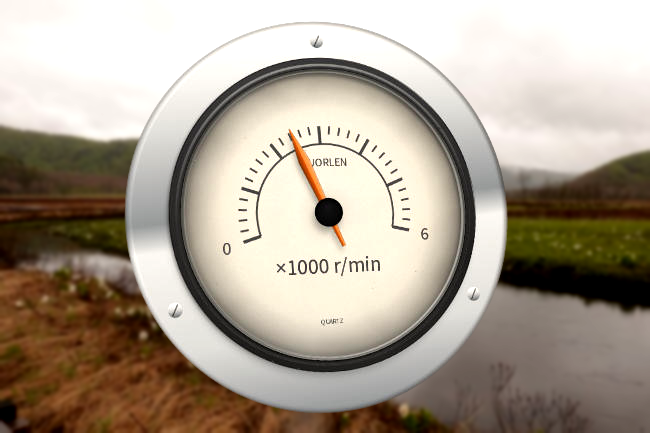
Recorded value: 2400 rpm
